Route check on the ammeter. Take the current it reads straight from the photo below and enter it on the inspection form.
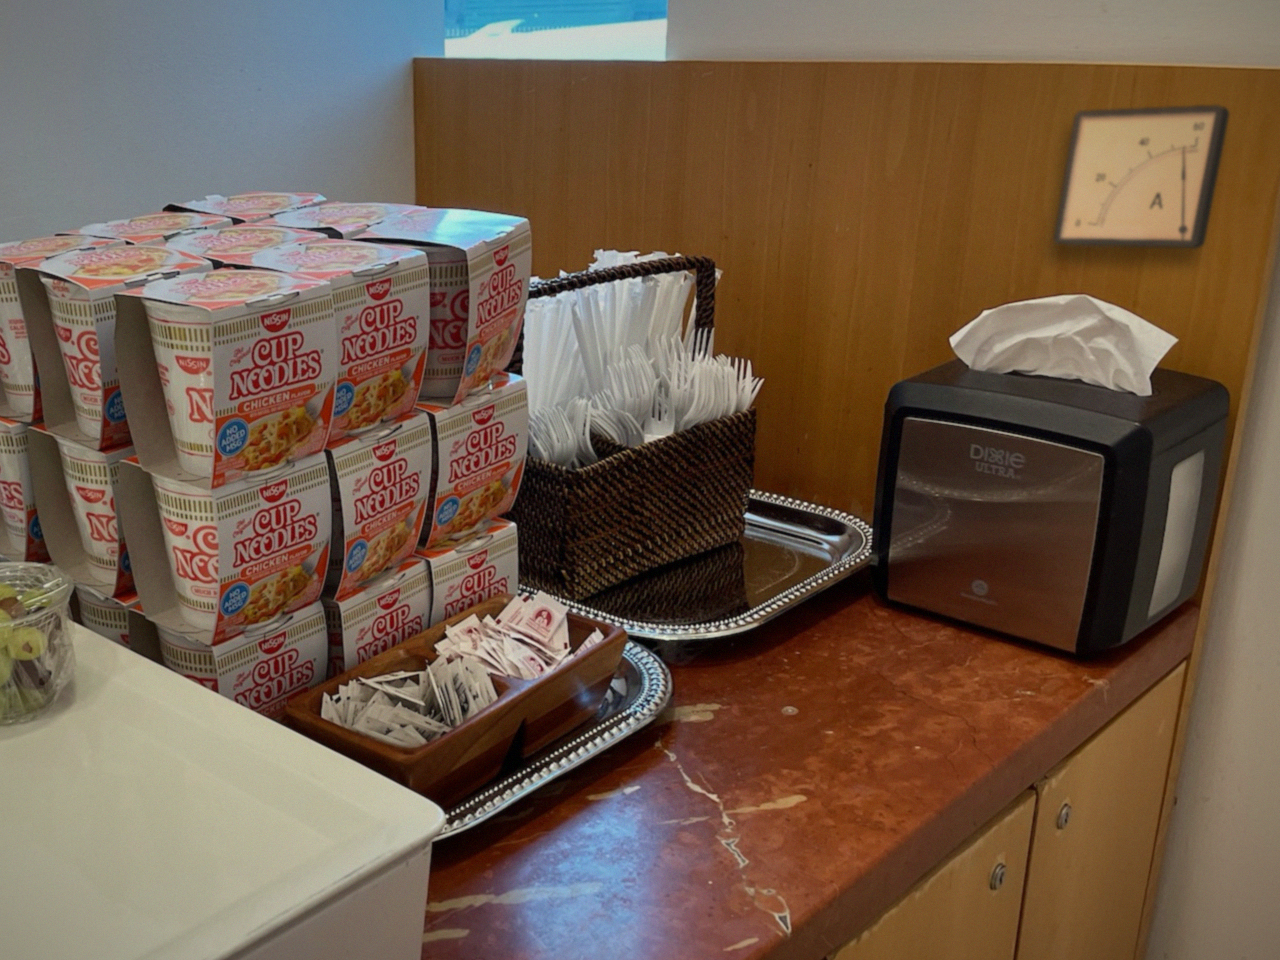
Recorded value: 55 A
